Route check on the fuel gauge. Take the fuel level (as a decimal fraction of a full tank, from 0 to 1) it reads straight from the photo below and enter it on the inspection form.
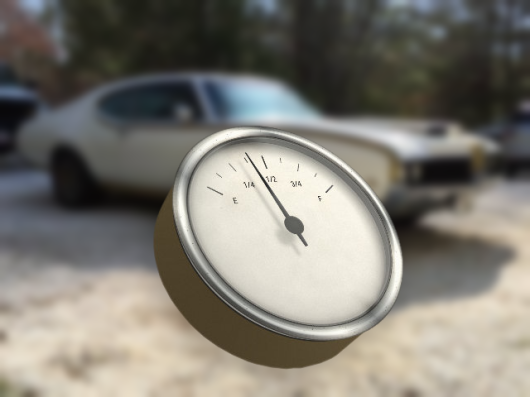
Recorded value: 0.375
